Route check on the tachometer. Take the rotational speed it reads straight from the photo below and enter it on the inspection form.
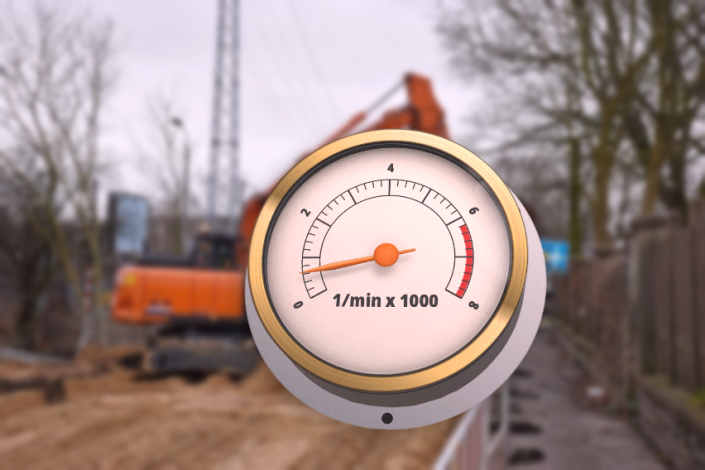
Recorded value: 600 rpm
